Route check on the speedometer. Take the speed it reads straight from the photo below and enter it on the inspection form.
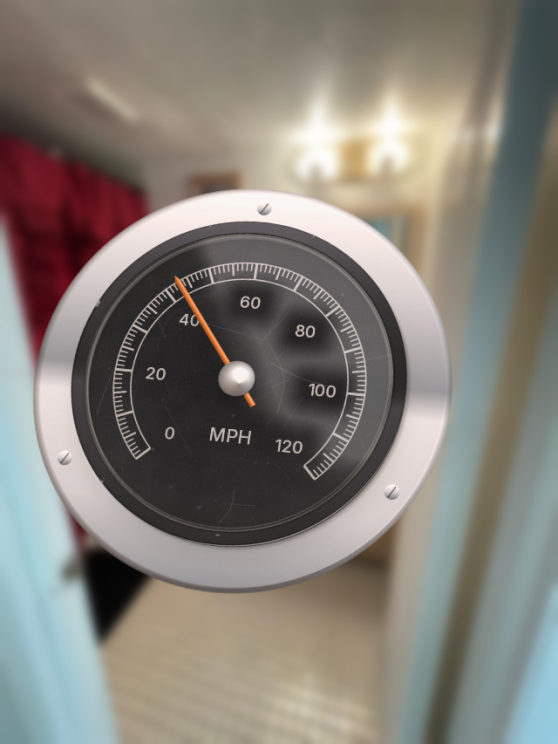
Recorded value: 43 mph
